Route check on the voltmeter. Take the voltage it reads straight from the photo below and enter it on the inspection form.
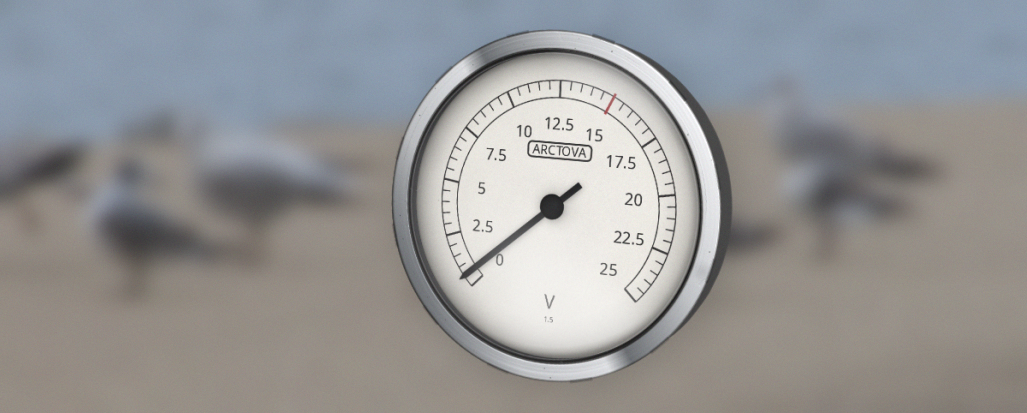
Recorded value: 0.5 V
